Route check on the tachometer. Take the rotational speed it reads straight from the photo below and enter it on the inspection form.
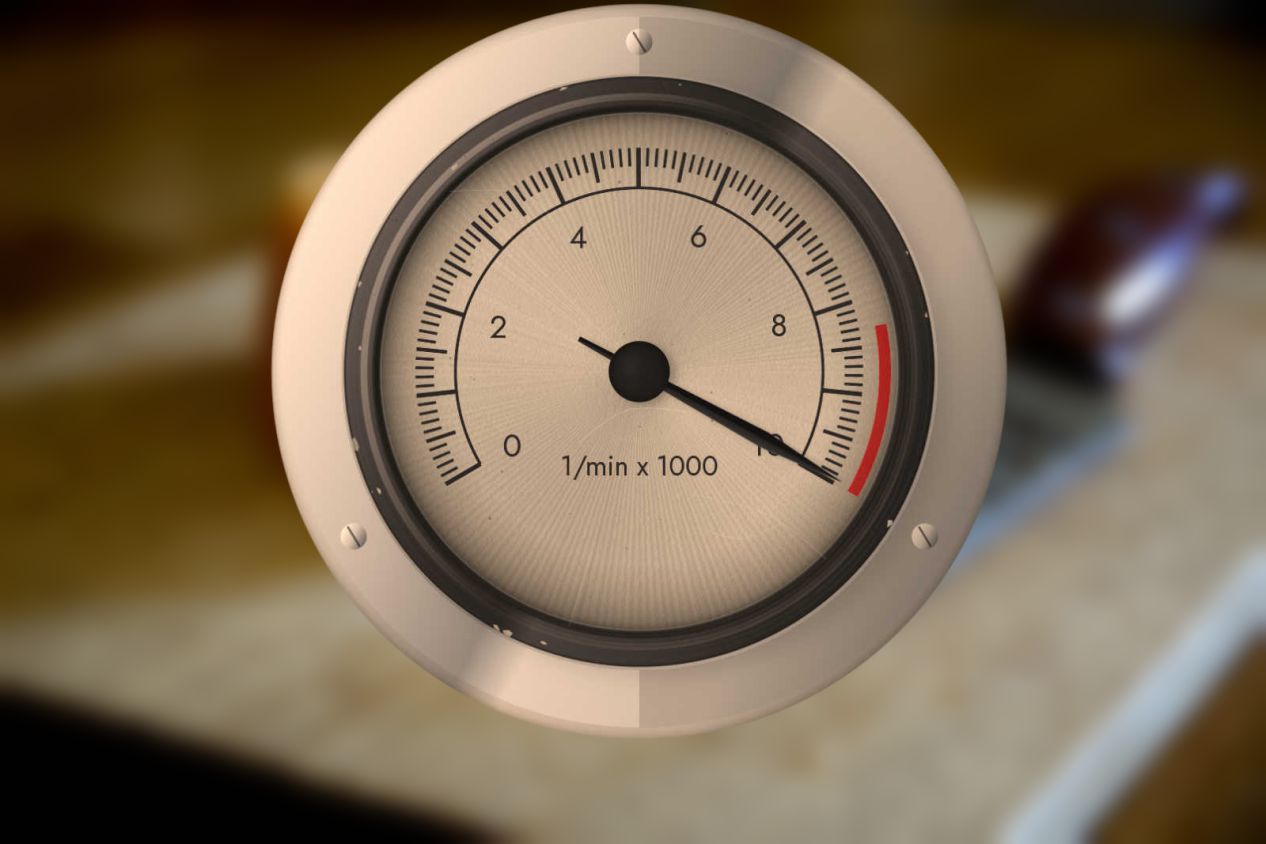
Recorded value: 9950 rpm
